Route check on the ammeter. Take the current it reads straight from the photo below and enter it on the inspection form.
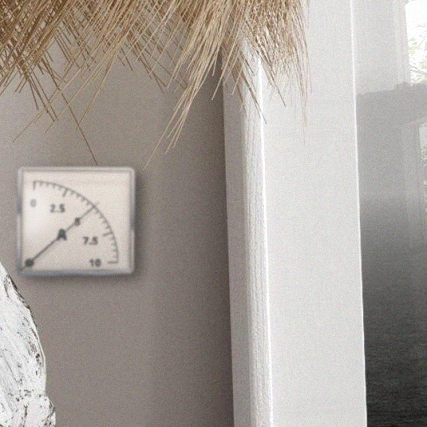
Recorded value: 5 A
